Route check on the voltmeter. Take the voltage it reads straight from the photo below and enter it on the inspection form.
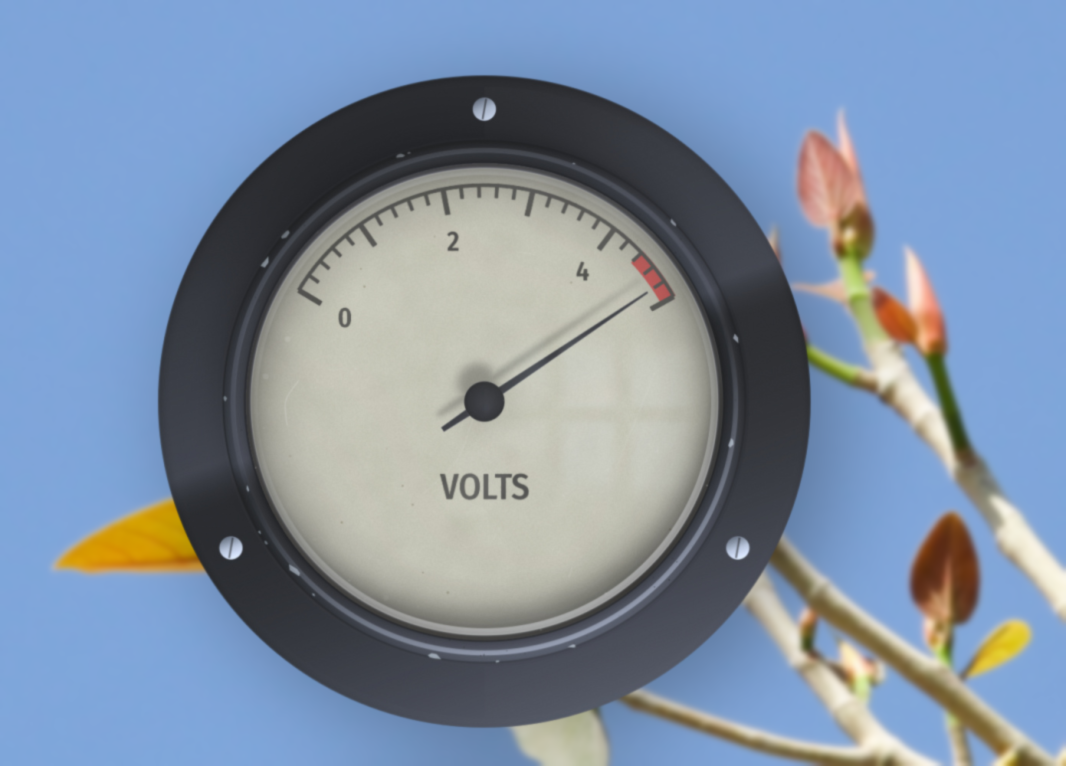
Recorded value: 4.8 V
